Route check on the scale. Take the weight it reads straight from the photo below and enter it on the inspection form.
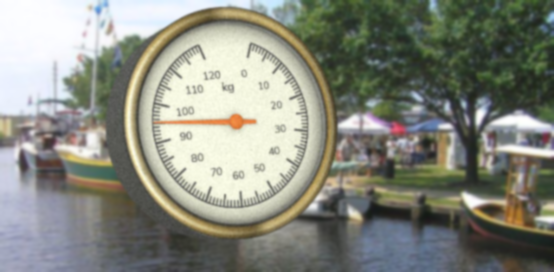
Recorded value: 95 kg
